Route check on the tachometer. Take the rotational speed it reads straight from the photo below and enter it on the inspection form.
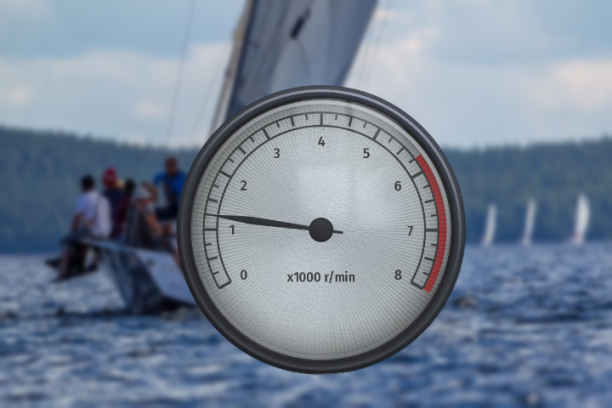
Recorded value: 1250 rpm
